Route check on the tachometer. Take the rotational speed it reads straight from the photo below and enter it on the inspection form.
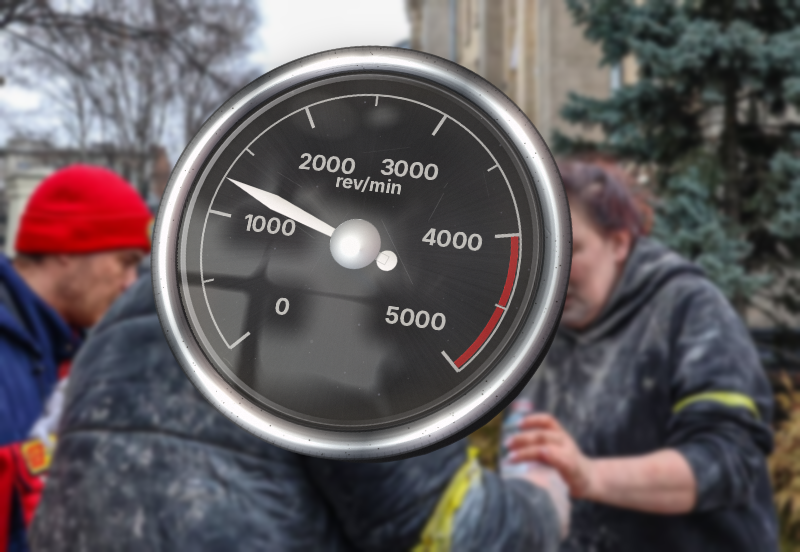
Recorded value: 1250 rpm
